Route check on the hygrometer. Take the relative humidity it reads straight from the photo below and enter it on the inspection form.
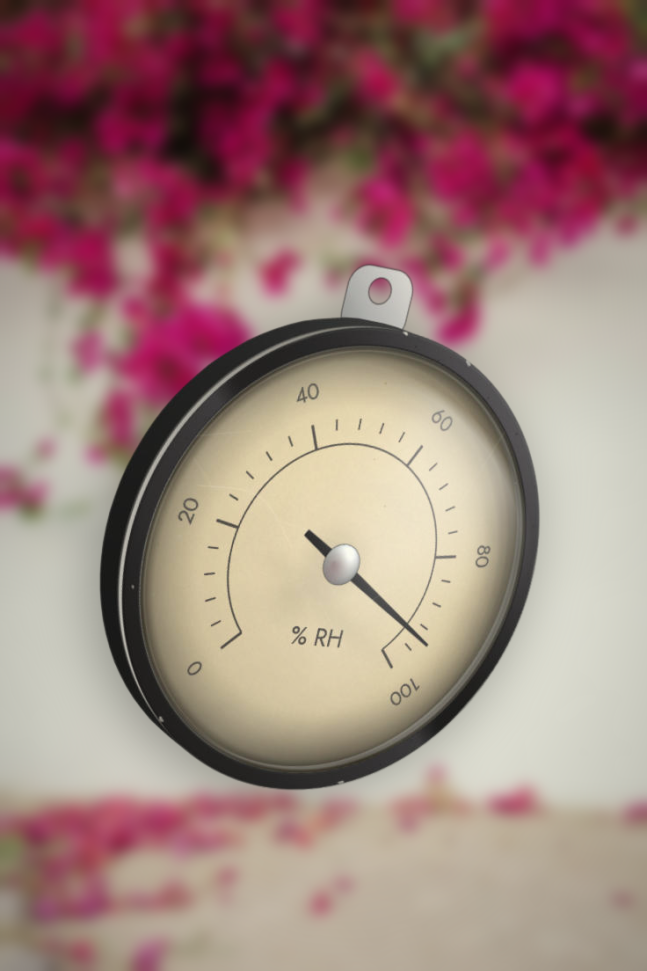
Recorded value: 94 %
